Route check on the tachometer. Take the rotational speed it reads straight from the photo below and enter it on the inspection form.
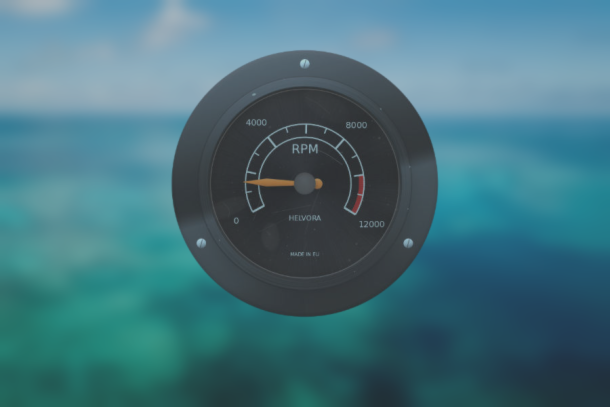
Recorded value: 1500 rpm
